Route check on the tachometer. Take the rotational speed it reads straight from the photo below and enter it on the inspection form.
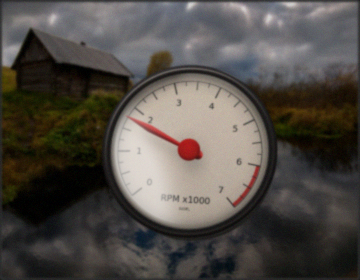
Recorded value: 1750 rpm
